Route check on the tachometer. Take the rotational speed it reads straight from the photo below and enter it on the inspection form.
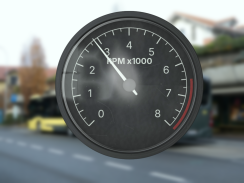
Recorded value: 2875 rpm
